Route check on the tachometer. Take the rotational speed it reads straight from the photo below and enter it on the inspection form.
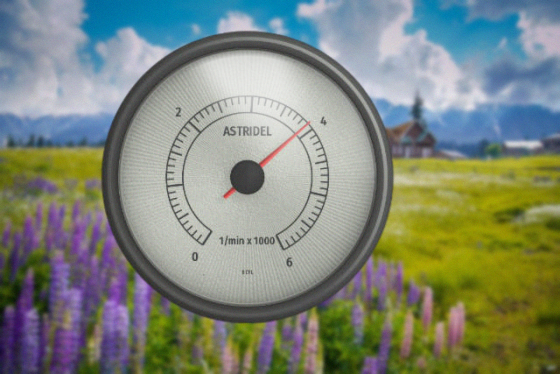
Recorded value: 3900 rpm
